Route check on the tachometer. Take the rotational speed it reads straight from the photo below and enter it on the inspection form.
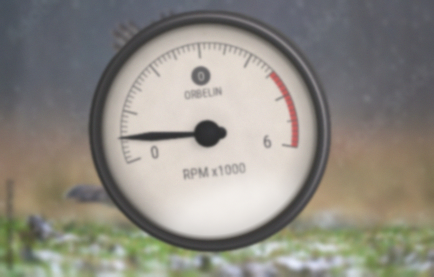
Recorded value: 500 rpm
